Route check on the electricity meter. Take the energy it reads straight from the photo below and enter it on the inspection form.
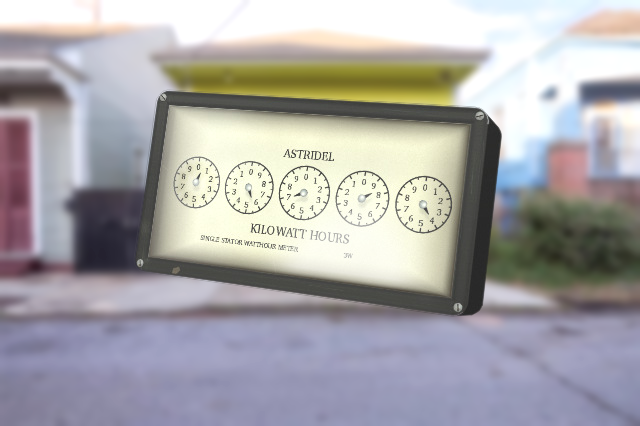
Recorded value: 5684 kWh
